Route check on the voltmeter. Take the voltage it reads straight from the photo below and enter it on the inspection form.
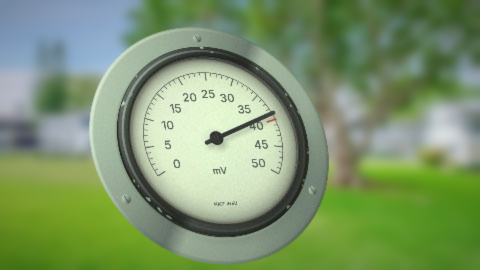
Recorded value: 39 mV
